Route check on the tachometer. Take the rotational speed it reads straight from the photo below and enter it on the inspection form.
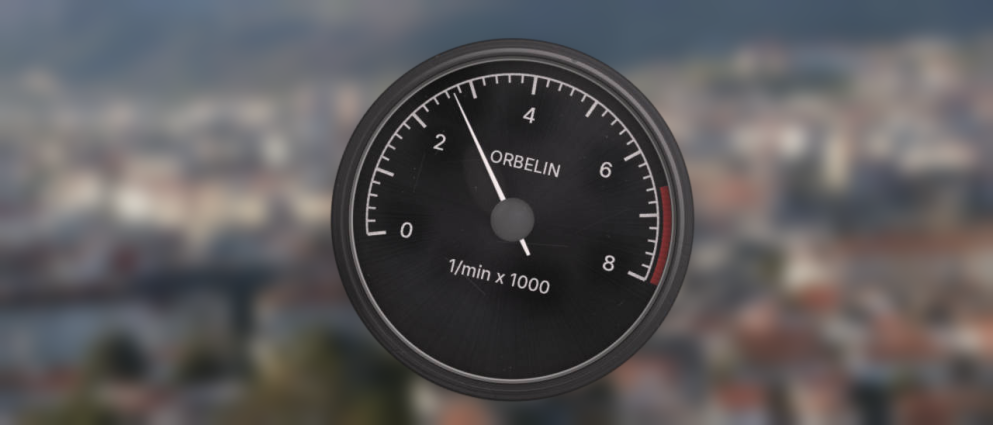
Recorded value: 2700 rpm
